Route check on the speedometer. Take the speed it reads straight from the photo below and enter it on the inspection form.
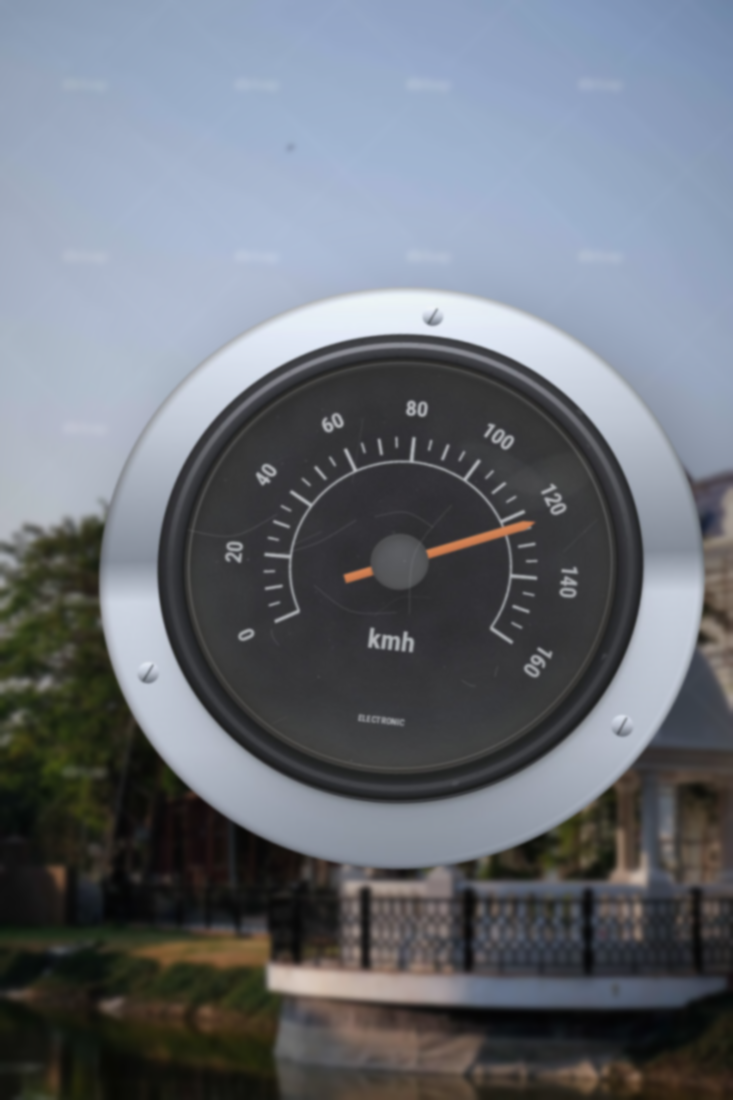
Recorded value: 125 km/h
